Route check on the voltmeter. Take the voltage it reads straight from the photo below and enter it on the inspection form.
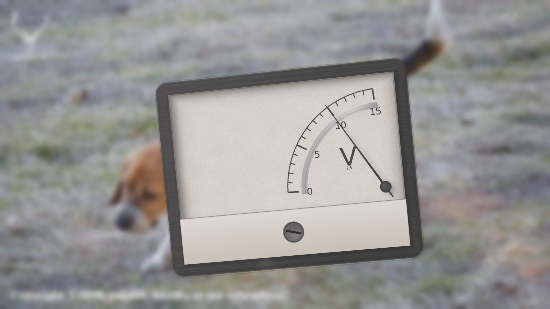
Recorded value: 10 V
